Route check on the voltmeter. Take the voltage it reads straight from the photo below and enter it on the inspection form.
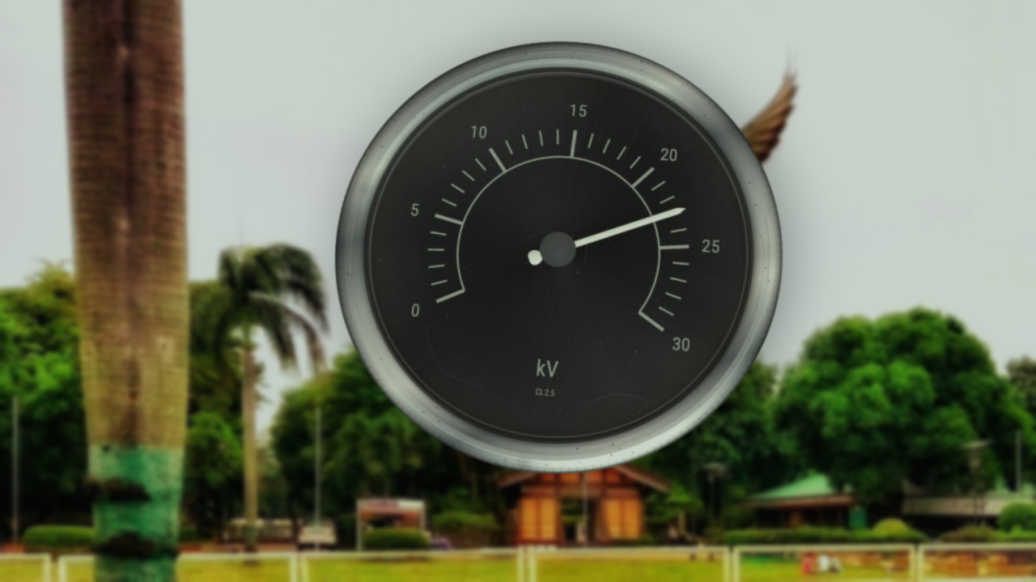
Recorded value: 23 kV
